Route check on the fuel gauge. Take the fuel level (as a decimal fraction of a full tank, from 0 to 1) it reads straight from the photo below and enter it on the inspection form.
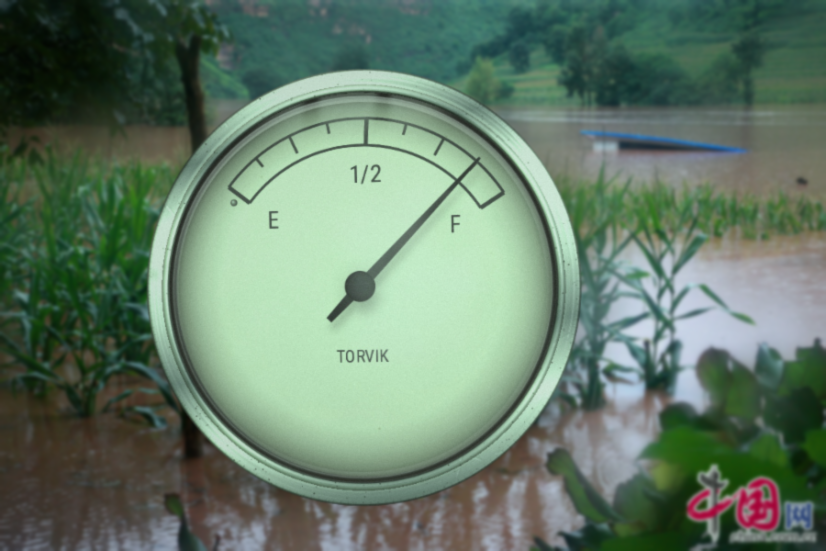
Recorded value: 0.875
